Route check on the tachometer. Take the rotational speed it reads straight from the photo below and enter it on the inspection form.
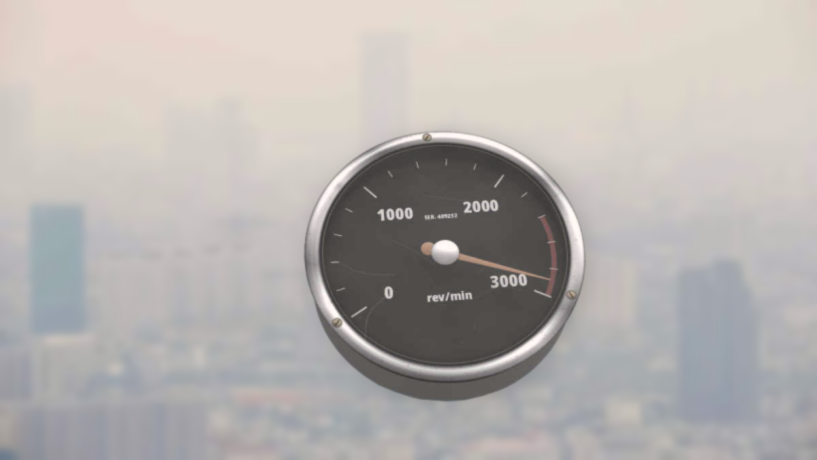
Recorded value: 2900 rpm
